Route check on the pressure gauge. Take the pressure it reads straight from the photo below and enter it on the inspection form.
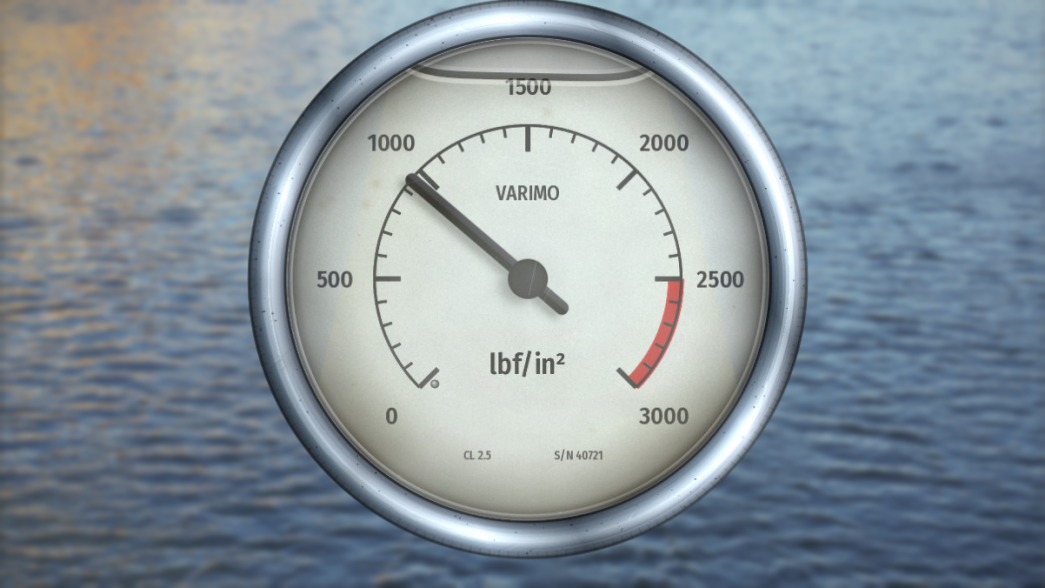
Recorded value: 950 psi
